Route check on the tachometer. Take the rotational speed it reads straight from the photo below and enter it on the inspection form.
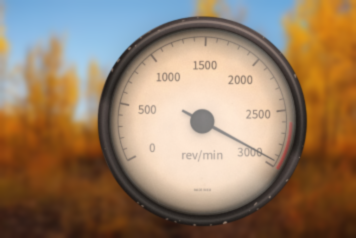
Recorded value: 2950 rpm
